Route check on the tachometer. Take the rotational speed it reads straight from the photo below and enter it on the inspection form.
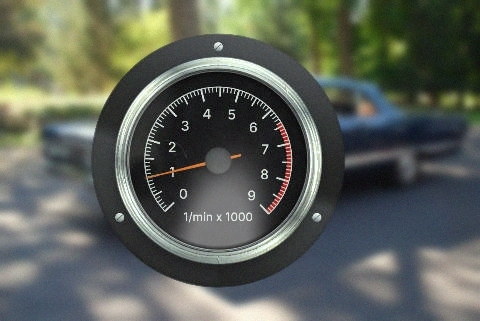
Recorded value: 1000 rpm
